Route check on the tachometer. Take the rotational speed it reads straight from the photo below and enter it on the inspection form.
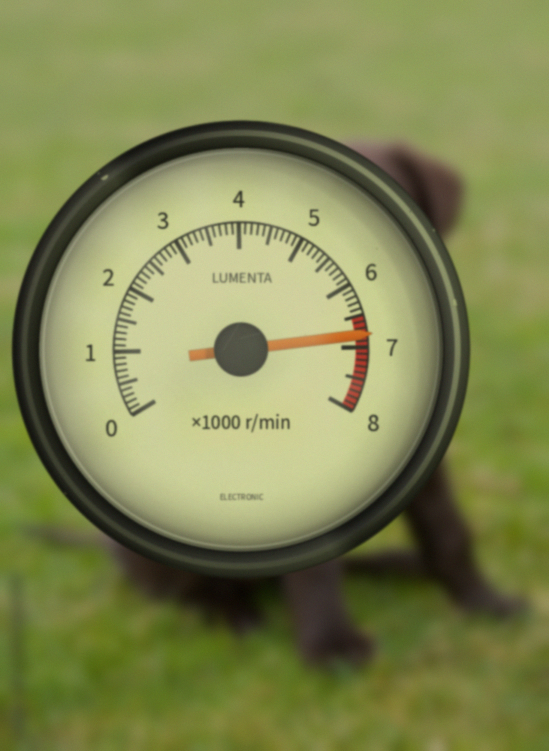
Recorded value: 6800 rpm
